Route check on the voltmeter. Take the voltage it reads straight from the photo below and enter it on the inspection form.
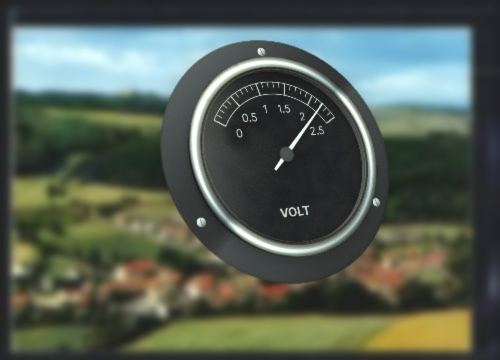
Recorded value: 2.2 V
